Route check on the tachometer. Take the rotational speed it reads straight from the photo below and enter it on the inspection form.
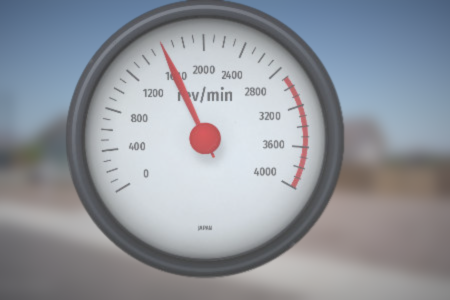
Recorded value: 1600 rpm
